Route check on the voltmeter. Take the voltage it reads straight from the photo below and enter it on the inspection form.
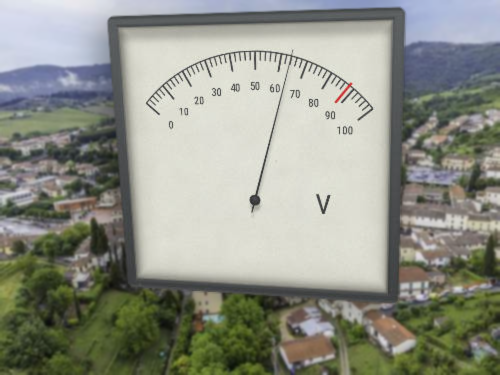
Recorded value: 64 V
